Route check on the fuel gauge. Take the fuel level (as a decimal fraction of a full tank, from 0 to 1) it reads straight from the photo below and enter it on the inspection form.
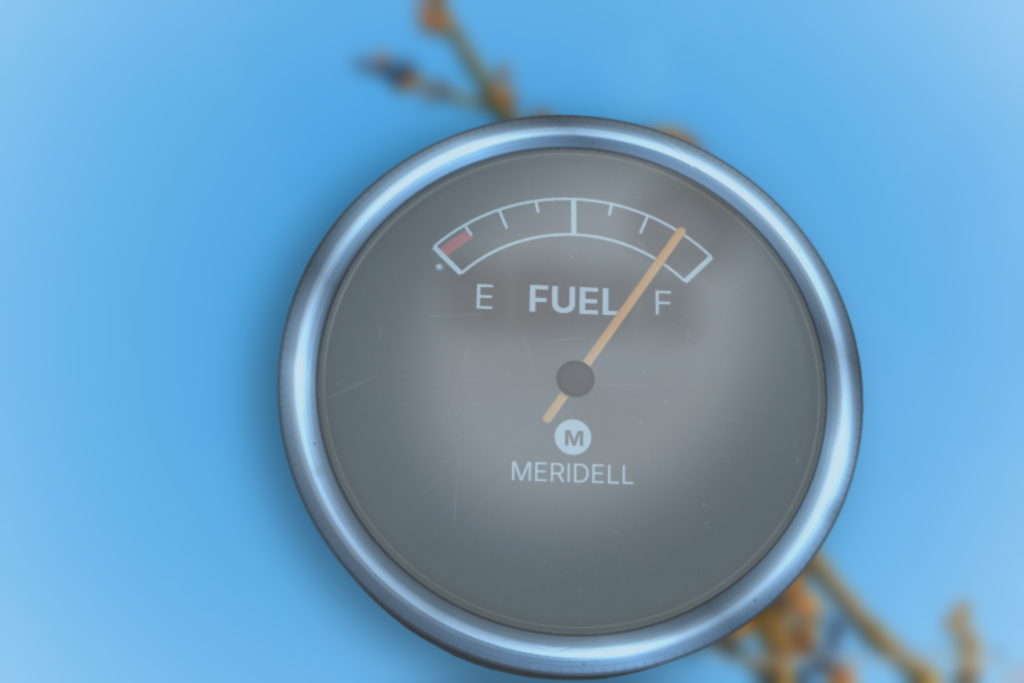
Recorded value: 0.875
